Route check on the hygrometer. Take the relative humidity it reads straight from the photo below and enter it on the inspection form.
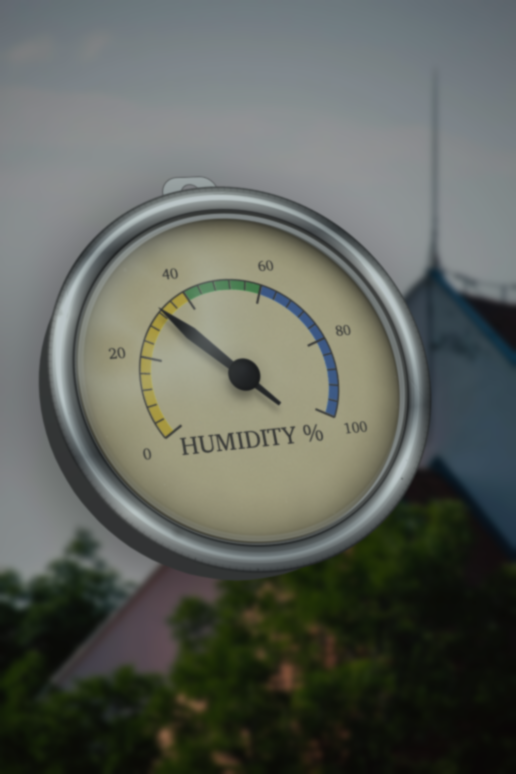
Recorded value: 32 %
